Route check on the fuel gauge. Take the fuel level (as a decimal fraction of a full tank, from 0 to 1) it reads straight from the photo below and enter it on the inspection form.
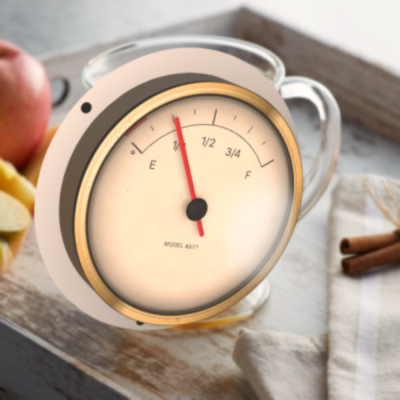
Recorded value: 0.25
